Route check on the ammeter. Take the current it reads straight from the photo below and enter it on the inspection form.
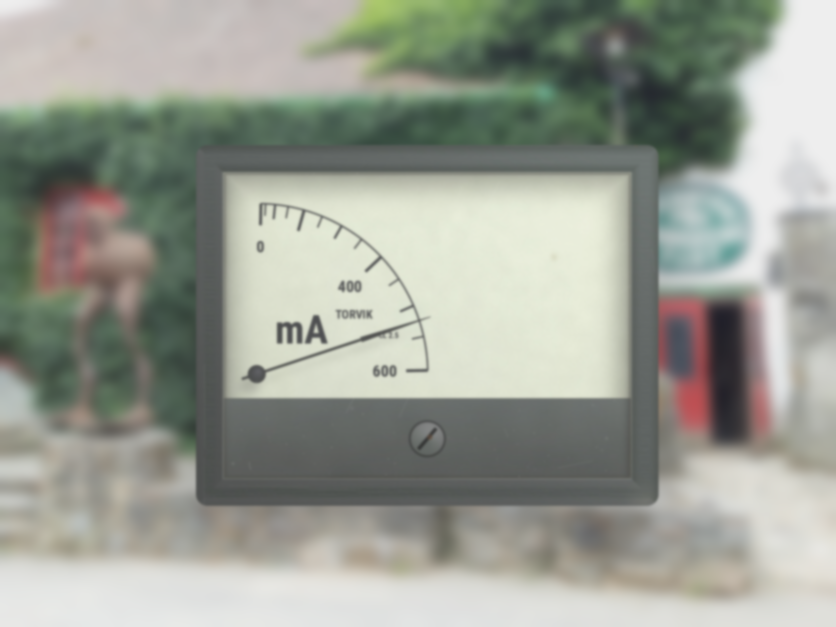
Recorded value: 525 mA
